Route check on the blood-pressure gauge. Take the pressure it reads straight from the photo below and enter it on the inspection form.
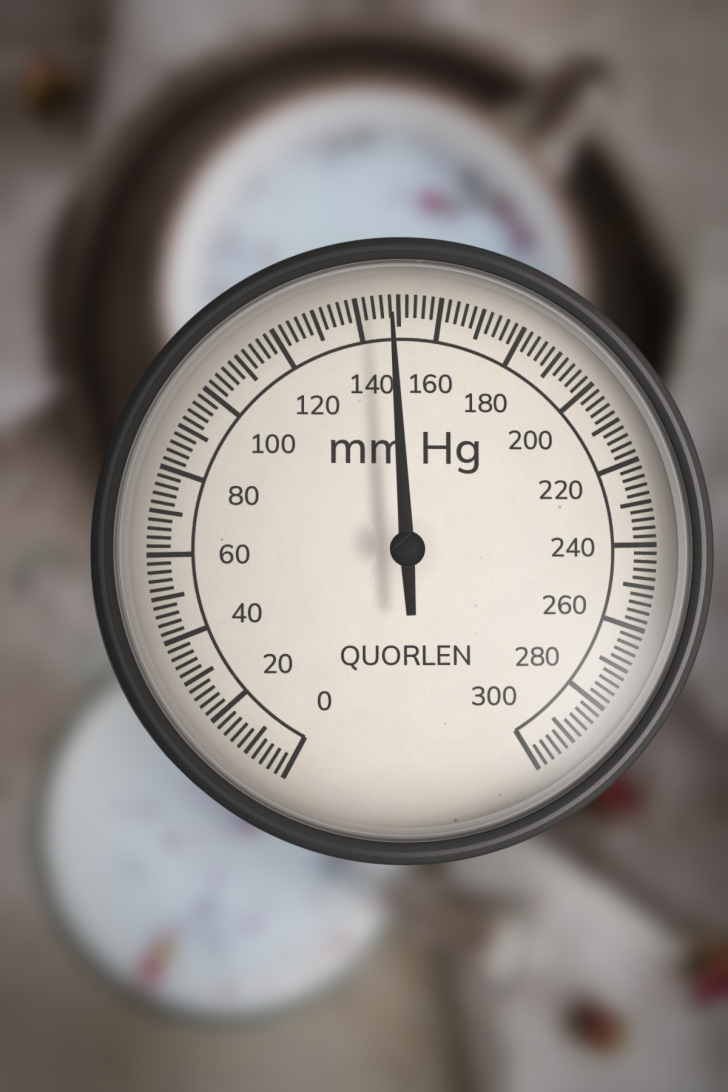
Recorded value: 148 mmHg
